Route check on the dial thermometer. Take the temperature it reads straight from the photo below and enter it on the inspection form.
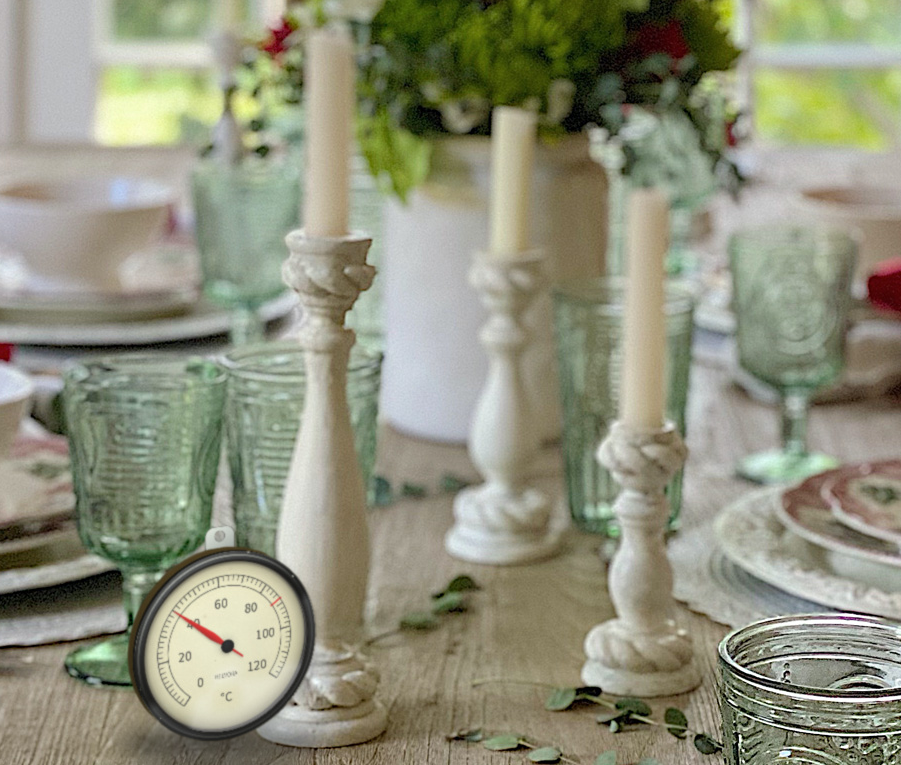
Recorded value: 40 °C
